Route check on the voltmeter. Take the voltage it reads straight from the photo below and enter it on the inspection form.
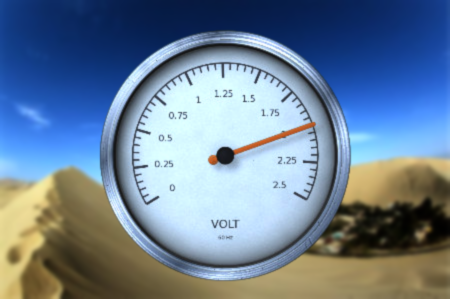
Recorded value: 2 V
